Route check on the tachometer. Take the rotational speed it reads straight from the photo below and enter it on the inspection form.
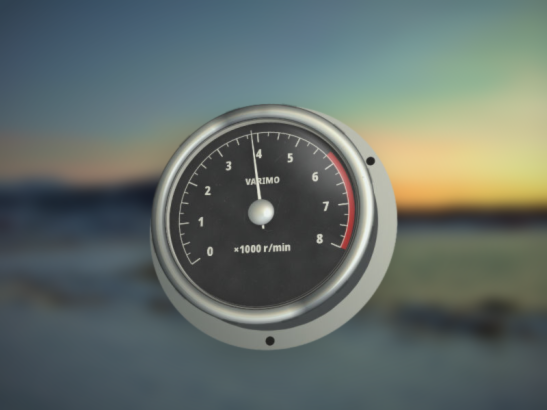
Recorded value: 3875 rpm
